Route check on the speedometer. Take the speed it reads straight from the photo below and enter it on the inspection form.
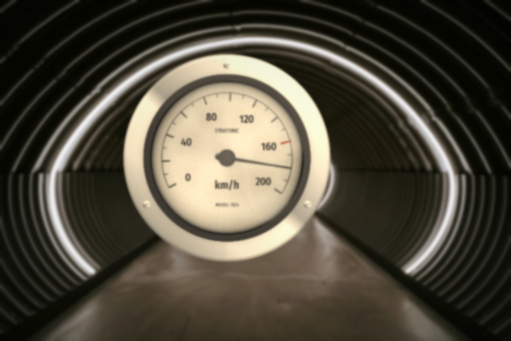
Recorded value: 180 km/h
